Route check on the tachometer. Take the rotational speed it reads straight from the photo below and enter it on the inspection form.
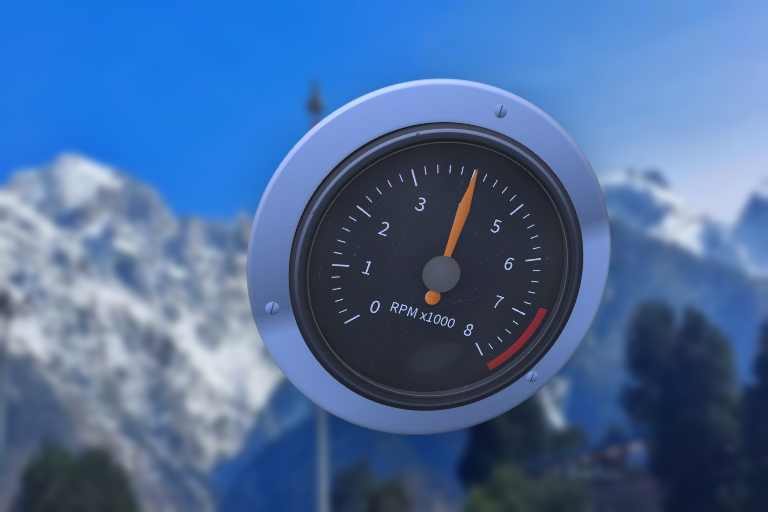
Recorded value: 4000 rpm
